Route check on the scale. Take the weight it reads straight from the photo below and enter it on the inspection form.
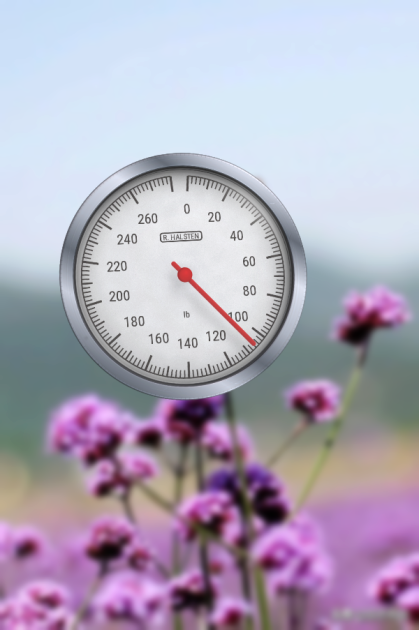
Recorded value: 106 lb
